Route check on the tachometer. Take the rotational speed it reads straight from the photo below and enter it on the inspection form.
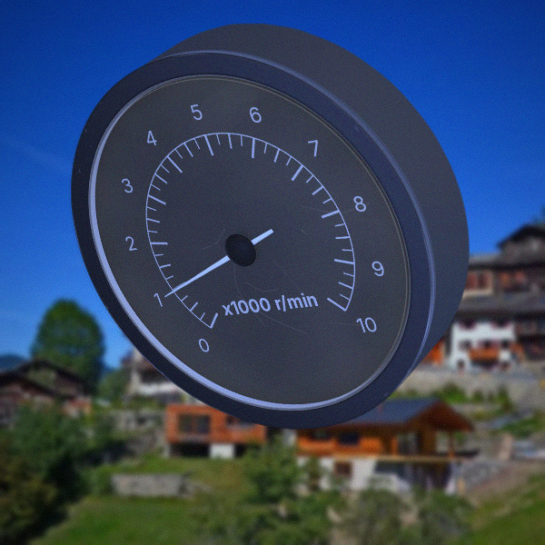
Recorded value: 1000 rpm
